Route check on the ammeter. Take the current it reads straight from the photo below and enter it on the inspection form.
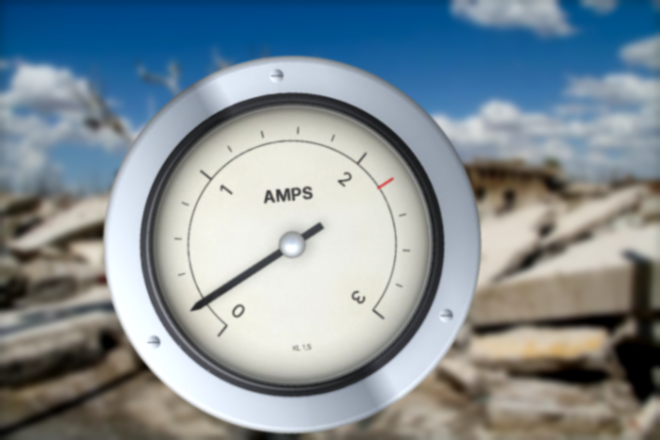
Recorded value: 0.2 A
